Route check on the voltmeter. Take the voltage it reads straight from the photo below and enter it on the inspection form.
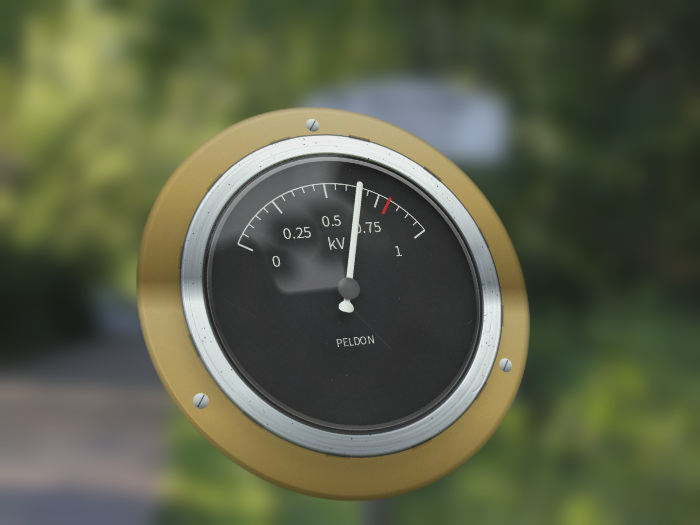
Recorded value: 0.65 kV
